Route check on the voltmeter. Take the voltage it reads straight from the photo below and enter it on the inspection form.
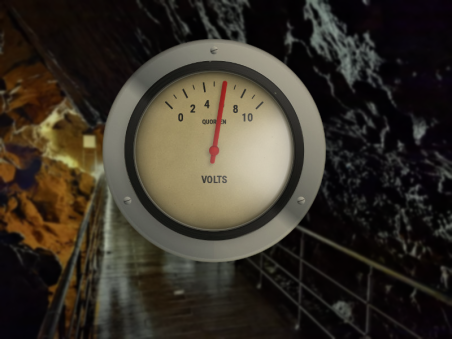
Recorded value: 6 V
